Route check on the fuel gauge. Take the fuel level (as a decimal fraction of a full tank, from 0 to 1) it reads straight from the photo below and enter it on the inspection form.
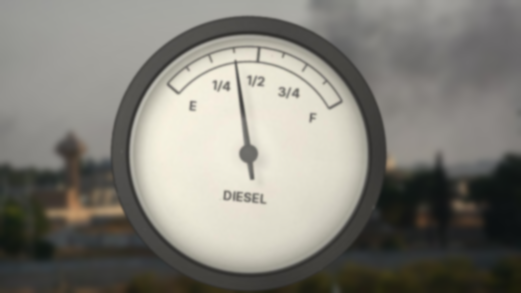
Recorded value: 0.375
